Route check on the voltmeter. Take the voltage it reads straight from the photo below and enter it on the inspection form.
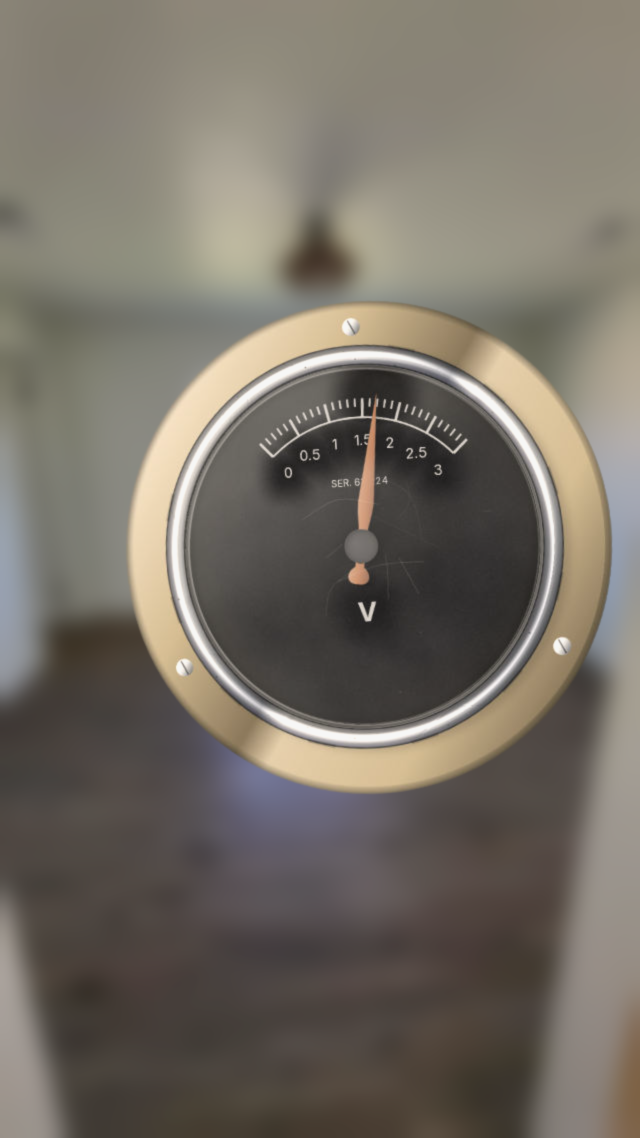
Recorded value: 1.7 V
